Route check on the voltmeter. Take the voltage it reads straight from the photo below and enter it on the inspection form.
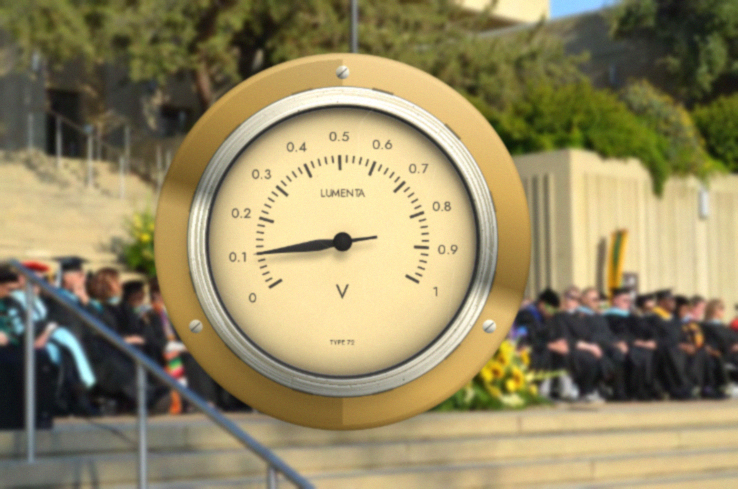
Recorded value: 0.1 V
